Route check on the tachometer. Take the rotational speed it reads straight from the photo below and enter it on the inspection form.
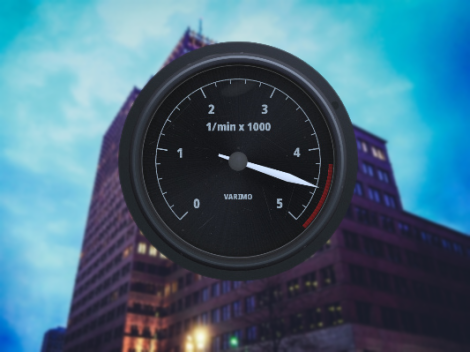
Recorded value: 4500 rpm
